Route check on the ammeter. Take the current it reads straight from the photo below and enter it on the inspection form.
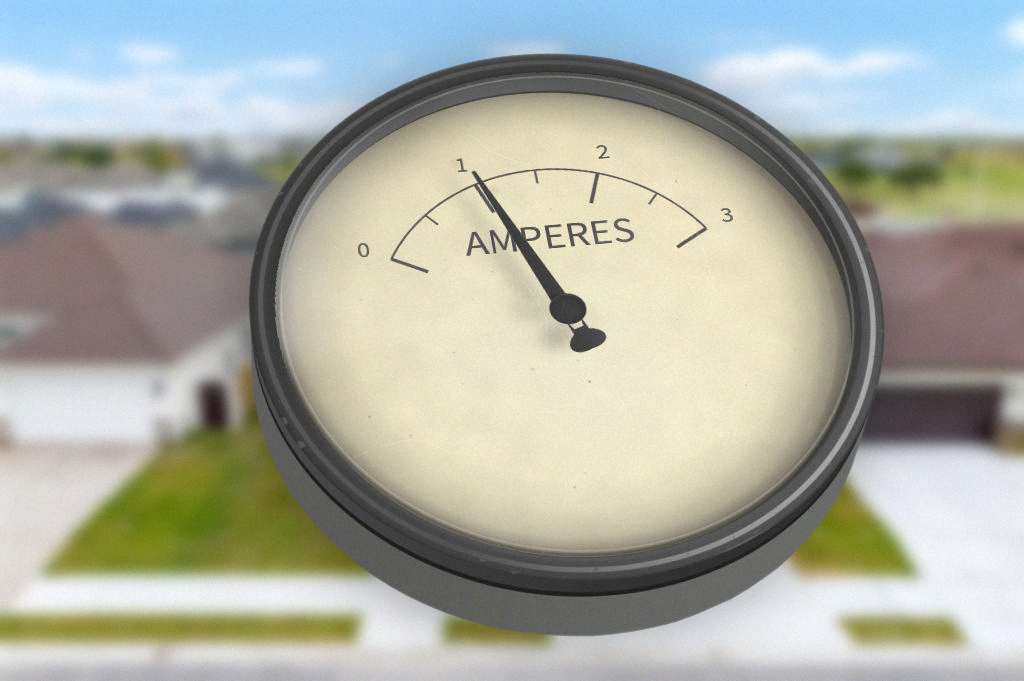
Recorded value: 1 A
